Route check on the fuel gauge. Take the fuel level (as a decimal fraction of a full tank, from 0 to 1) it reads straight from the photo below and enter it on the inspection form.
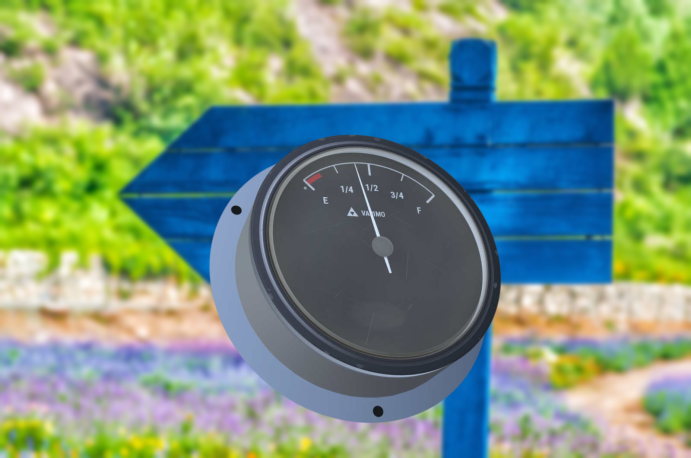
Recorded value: 0.375
